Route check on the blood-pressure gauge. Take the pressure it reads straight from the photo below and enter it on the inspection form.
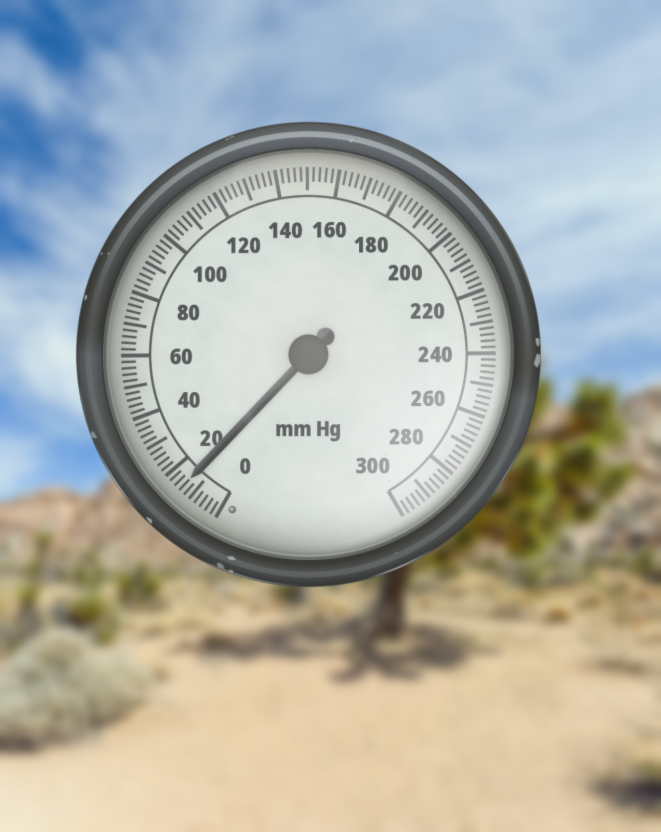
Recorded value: 14 mmHg
